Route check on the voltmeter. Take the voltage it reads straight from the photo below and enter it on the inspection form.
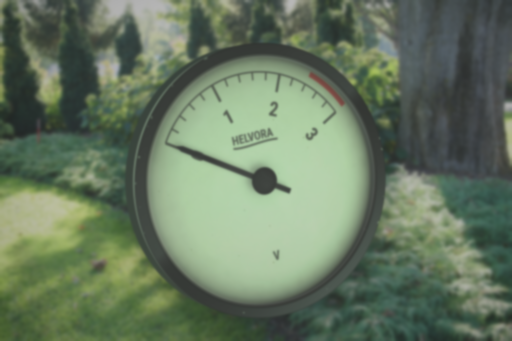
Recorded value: 0 V
